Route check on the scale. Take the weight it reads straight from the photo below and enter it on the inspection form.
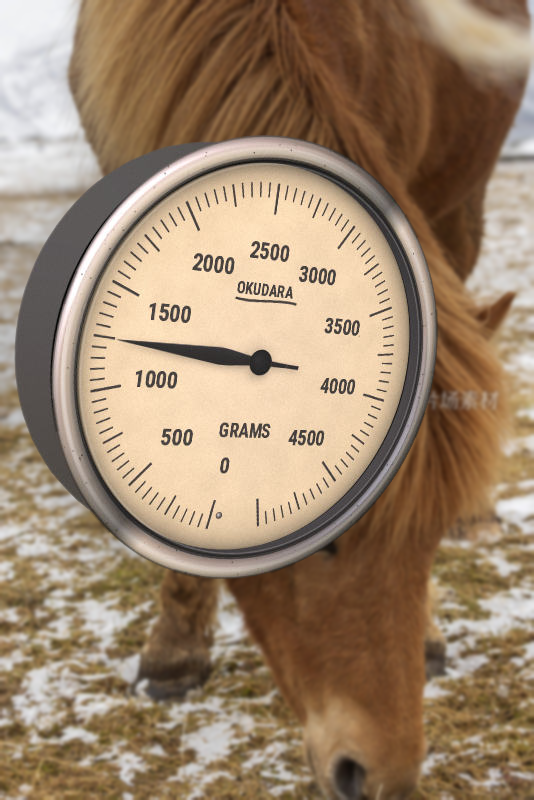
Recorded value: 1250 g
